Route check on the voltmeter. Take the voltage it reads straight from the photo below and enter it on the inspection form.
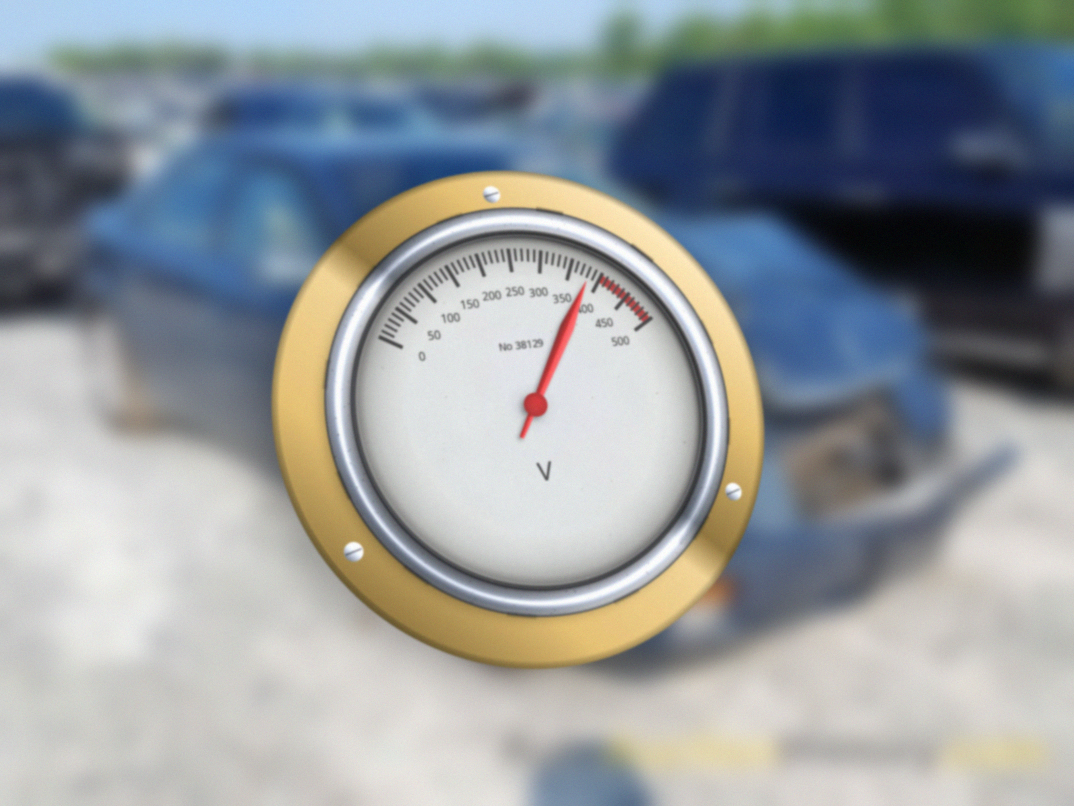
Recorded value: 380 V
